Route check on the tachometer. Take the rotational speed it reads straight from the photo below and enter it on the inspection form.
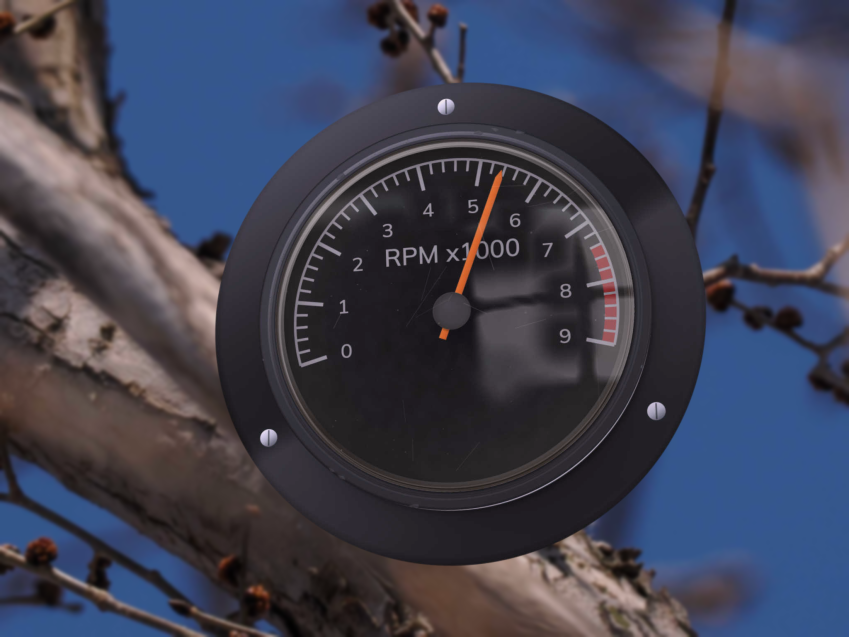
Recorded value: 5400 rpm
